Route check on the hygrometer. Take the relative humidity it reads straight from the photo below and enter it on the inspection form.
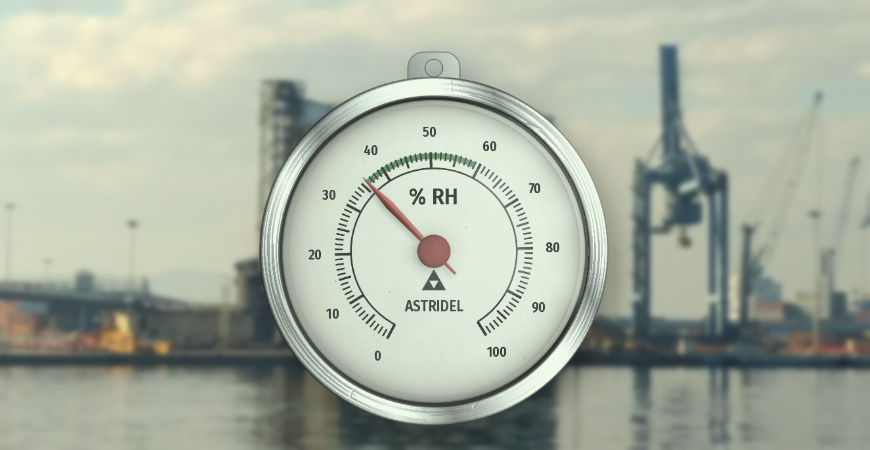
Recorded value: 36 %
